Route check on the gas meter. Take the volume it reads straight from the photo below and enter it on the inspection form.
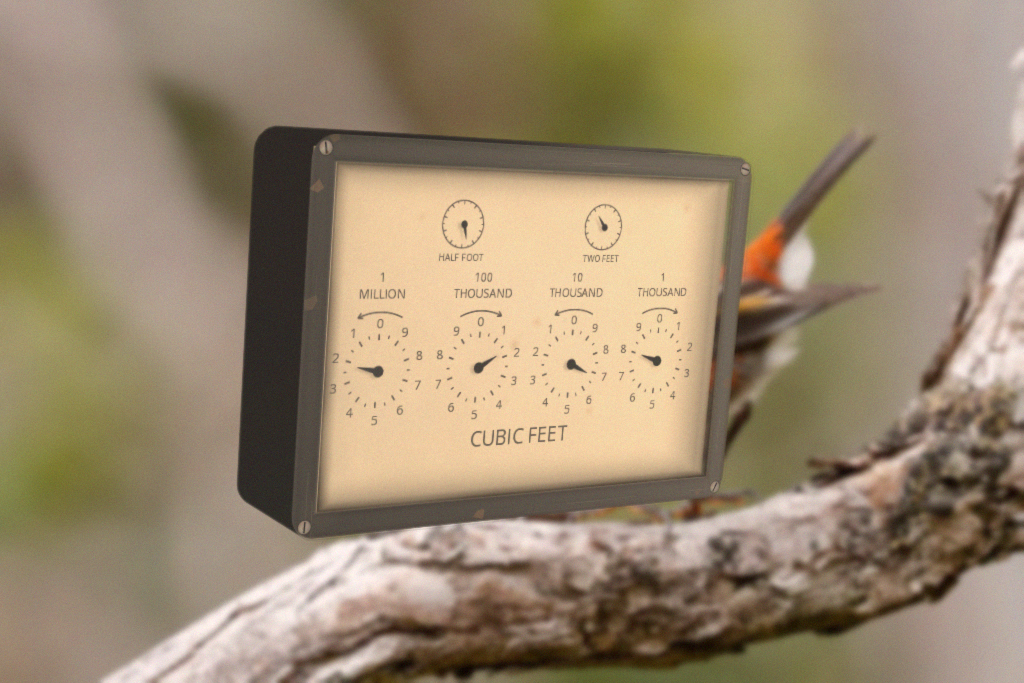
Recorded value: 216800 ft³
